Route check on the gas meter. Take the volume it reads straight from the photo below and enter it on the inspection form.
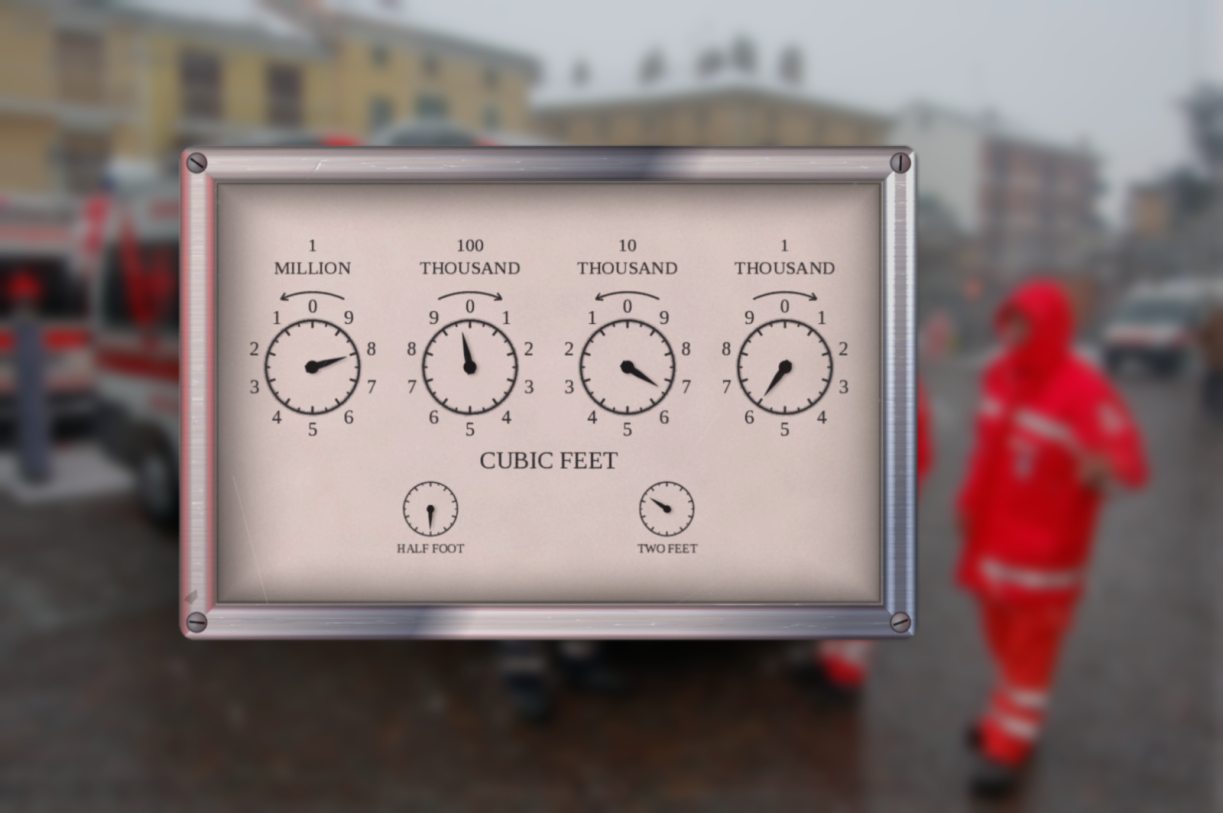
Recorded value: 796600 ft³
